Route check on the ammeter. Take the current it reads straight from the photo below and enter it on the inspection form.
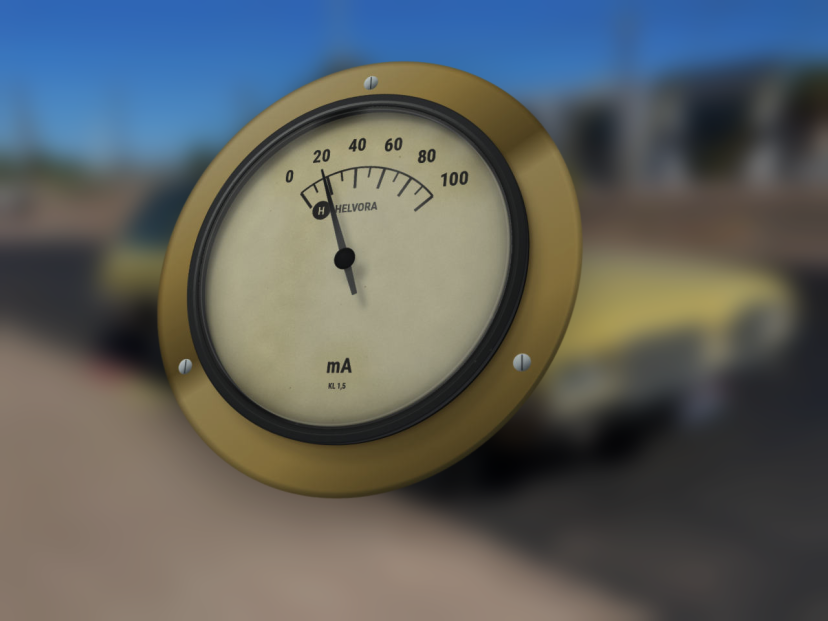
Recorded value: 20 mA
